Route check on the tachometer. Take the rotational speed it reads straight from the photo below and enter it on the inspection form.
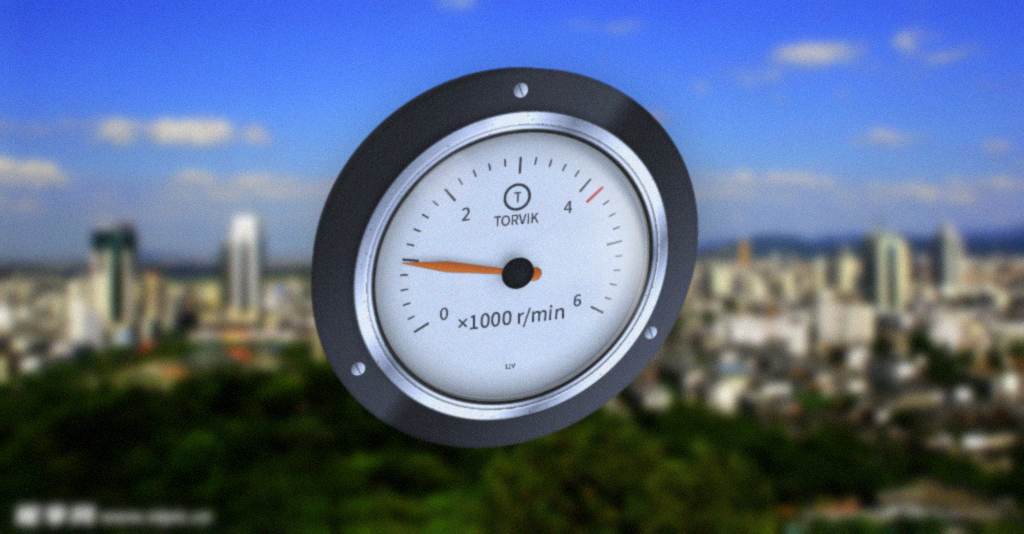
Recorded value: 1000 rpm
